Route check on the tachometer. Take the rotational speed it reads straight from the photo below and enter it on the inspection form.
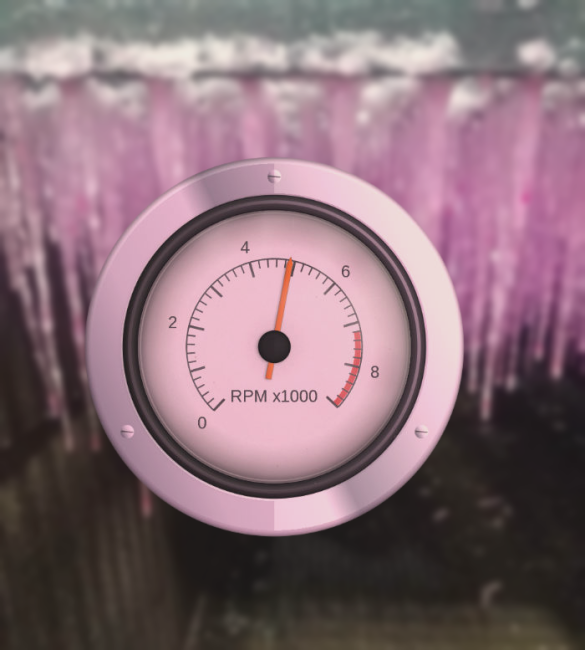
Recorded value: 4900 rpm
